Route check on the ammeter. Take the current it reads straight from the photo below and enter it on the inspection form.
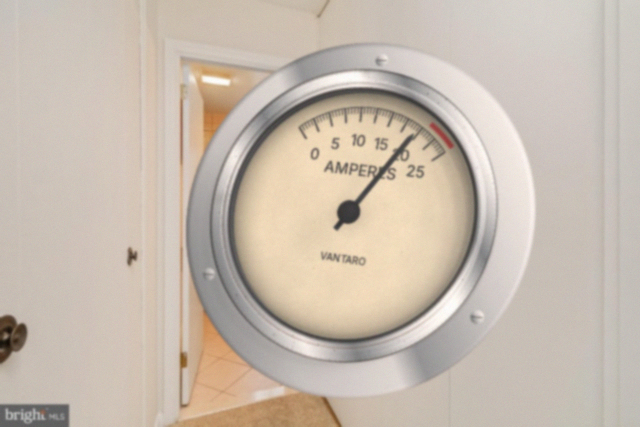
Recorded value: 20 A
